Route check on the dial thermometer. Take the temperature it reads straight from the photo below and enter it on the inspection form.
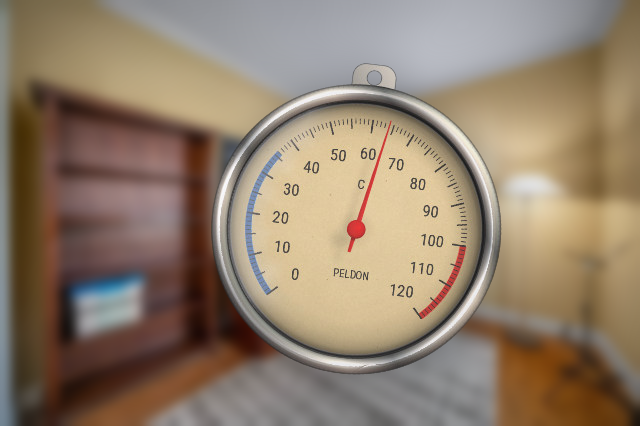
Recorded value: 64 °C
